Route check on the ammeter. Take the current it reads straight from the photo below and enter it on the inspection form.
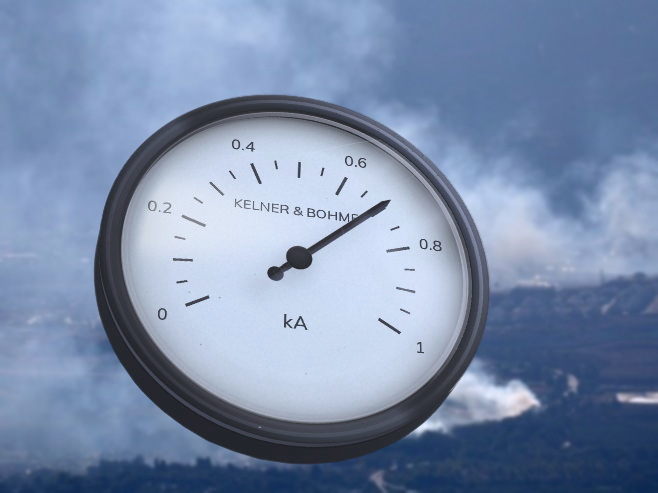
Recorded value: 0.7 kA
